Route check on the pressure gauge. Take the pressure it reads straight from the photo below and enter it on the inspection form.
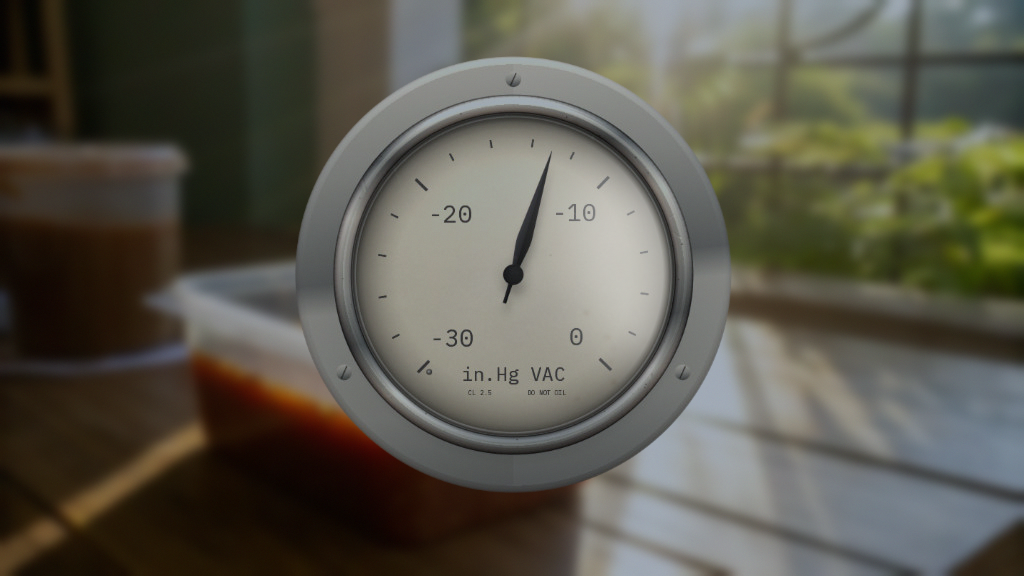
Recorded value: -13 inHg
